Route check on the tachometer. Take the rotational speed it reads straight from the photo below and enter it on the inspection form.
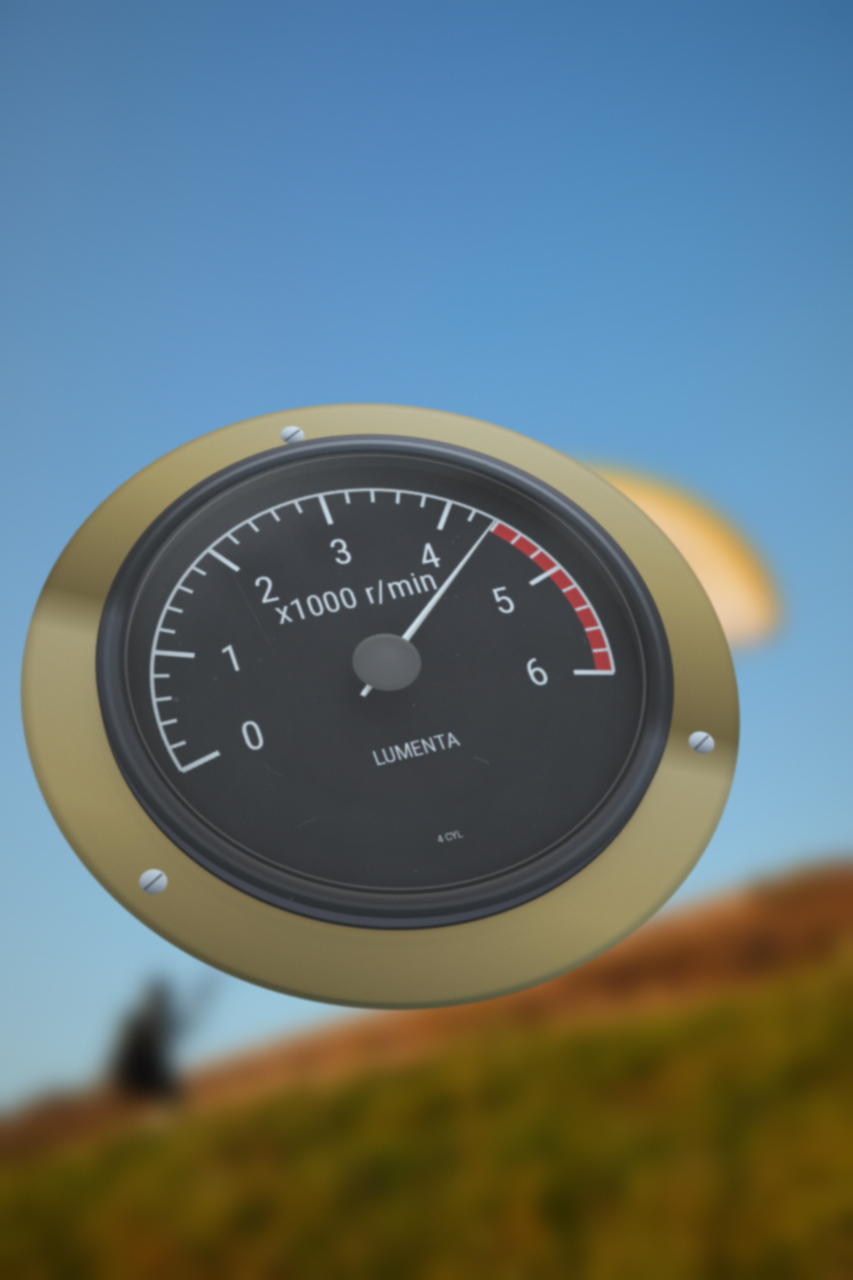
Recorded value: 4400 rpm
